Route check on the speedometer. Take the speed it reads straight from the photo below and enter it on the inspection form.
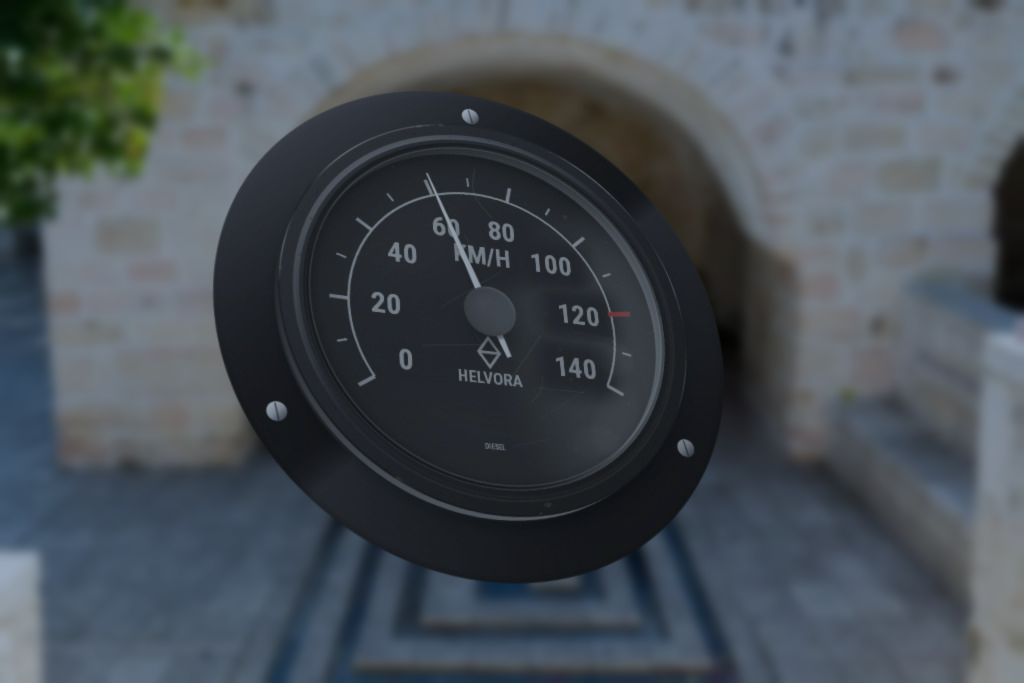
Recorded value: 60 km/h
